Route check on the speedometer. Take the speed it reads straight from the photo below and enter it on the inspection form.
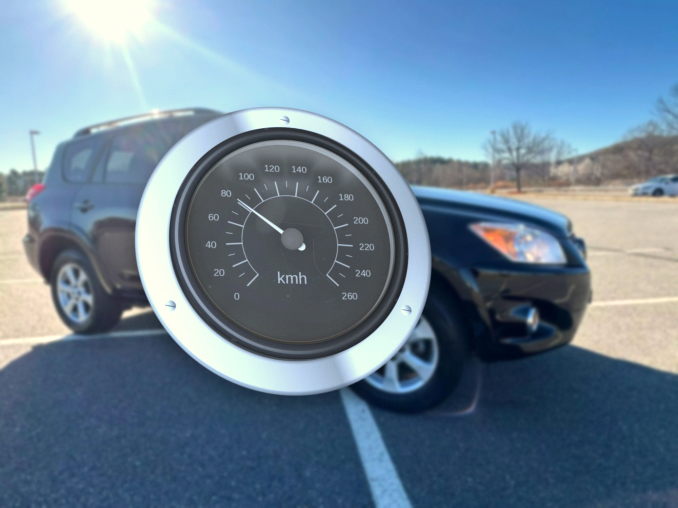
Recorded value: 80 km/h
